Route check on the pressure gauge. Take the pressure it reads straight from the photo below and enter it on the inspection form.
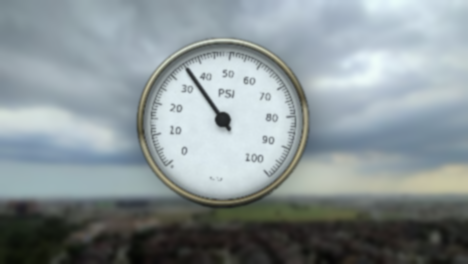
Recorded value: 35 psi
